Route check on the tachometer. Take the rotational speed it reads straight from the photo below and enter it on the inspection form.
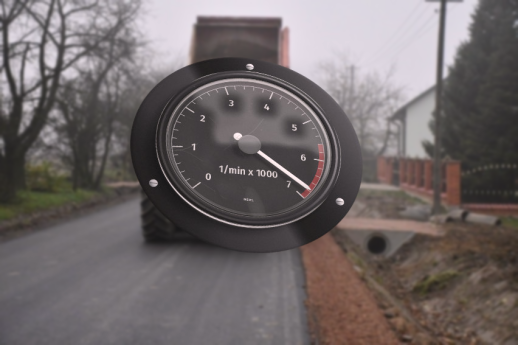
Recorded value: 6800 rpm
